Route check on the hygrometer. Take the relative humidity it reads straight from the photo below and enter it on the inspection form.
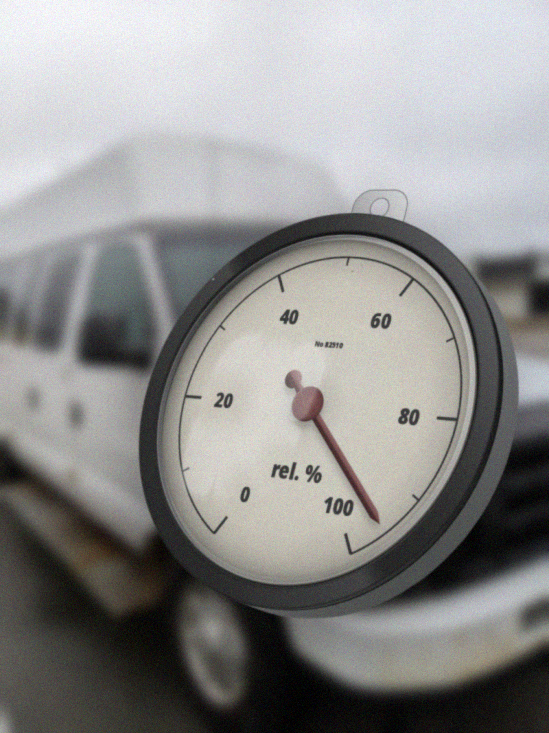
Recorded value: 95 %
